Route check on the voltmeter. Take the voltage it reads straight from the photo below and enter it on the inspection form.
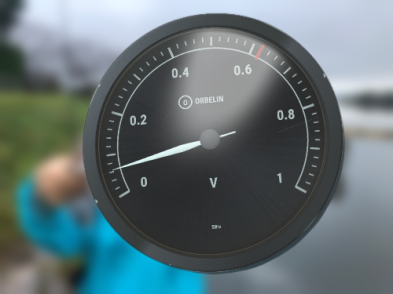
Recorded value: 0.06 V
